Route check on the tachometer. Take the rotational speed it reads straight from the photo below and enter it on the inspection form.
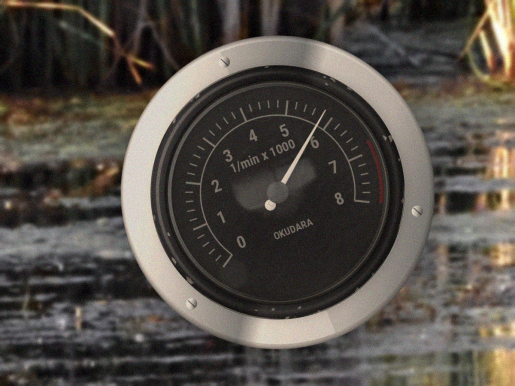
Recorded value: 5800 rpm
